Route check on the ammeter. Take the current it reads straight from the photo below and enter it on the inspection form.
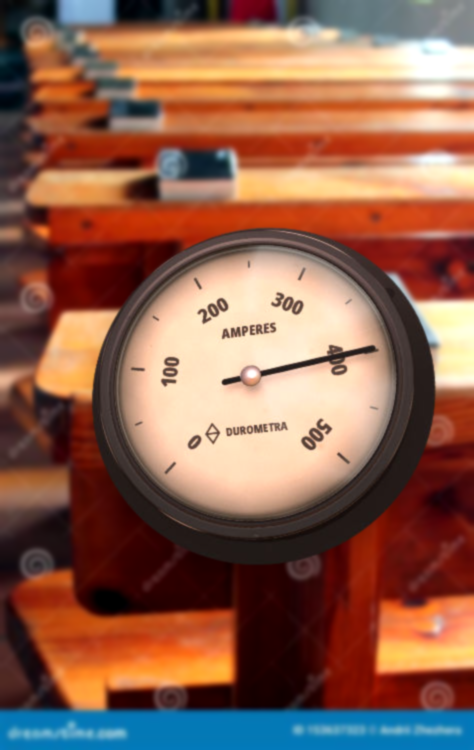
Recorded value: 400 A
